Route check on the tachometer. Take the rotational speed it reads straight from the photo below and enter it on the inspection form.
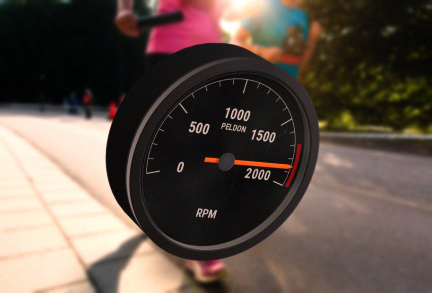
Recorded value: 1850 rpm
